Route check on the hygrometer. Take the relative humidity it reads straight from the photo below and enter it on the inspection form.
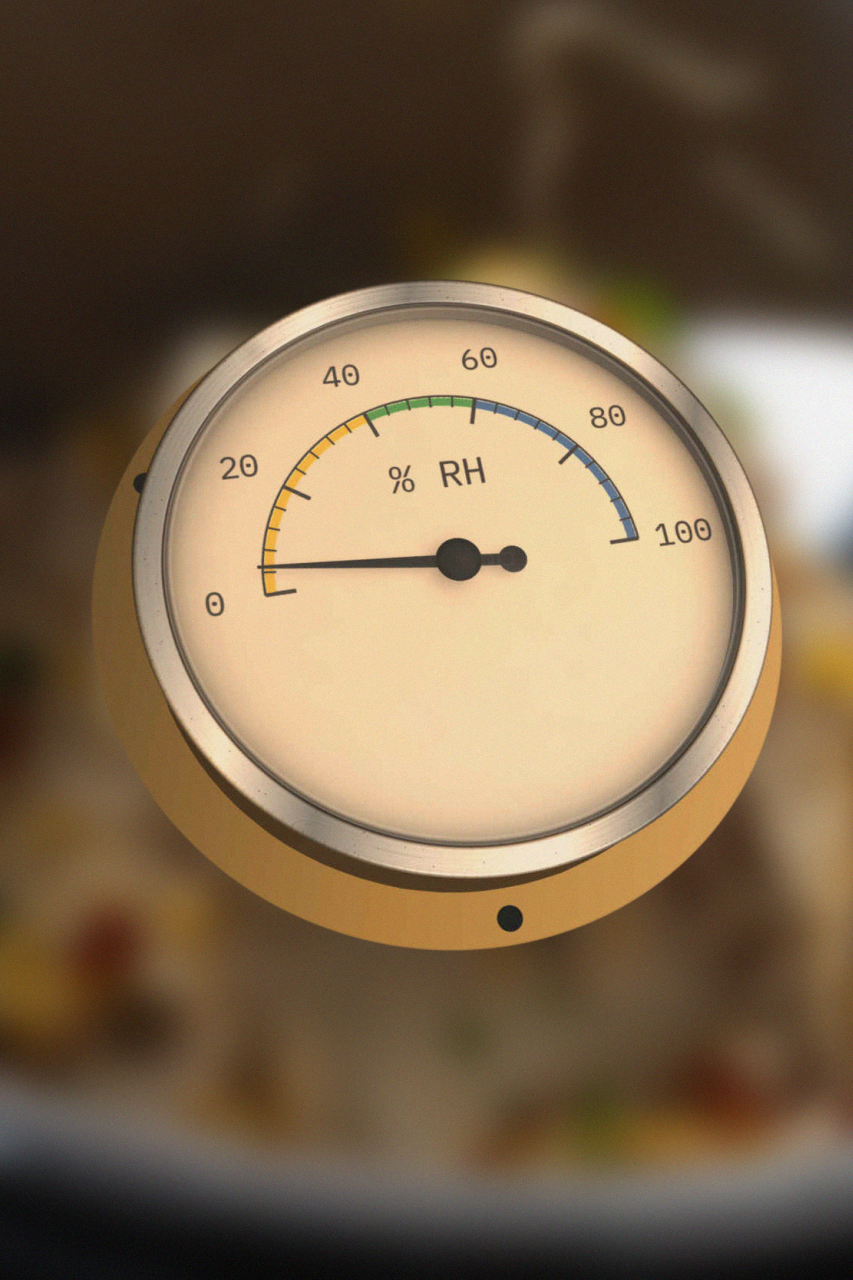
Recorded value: 4 %
